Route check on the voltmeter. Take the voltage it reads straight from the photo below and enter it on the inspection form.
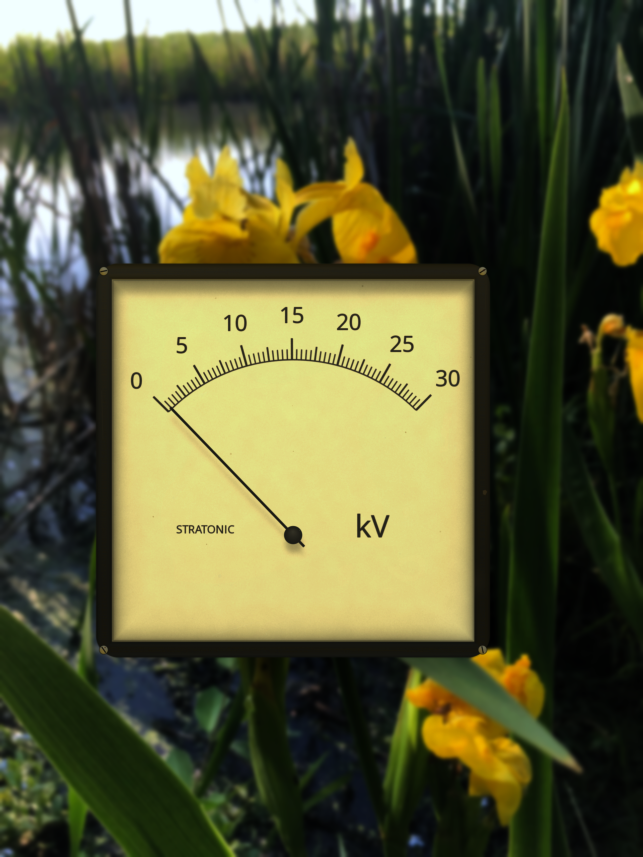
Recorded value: 0.5 kV
